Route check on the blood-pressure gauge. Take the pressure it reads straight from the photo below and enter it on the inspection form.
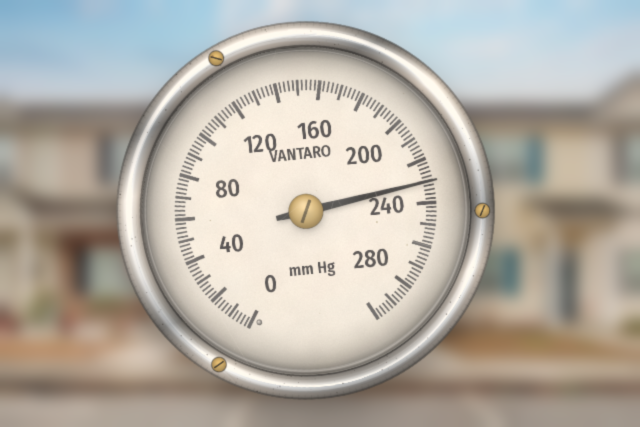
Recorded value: 230 mmHg
